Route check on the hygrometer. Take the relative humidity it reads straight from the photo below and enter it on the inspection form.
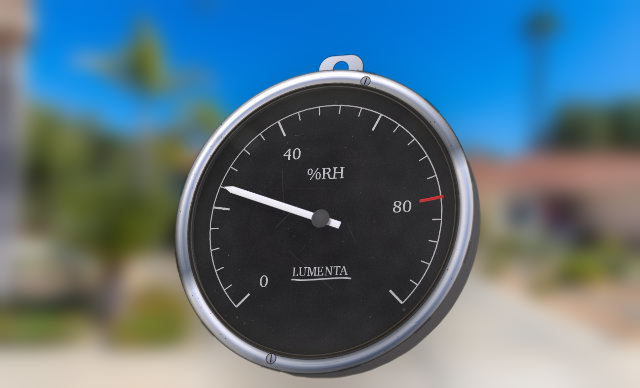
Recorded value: 24 %
